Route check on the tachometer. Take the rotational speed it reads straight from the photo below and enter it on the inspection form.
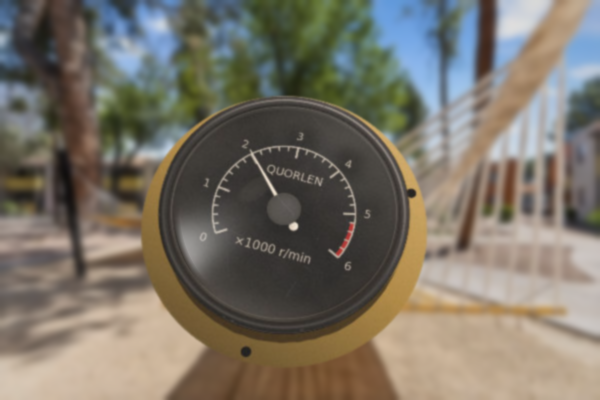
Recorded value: 2000 rpm
